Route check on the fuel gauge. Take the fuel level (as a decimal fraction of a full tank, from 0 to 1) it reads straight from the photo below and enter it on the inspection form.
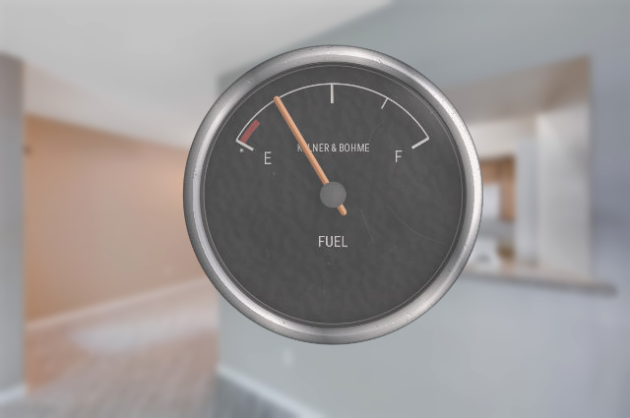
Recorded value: 0.25
